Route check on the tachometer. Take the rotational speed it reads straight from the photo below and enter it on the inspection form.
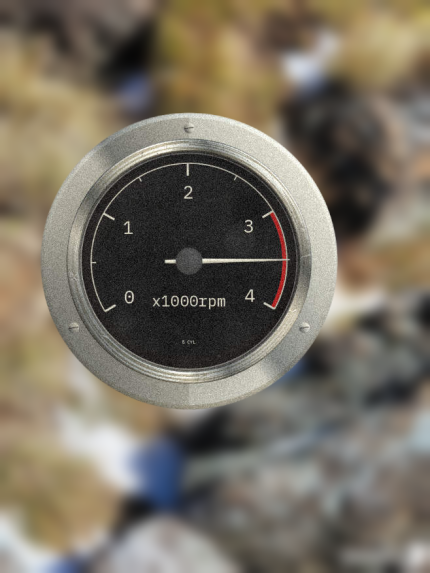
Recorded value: 3500 rpm
